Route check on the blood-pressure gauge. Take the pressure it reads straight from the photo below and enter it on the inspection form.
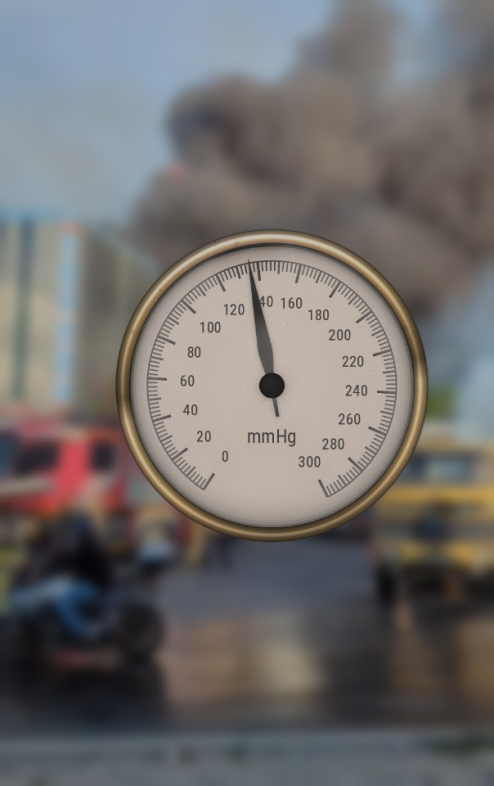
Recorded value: 136 mmHg
